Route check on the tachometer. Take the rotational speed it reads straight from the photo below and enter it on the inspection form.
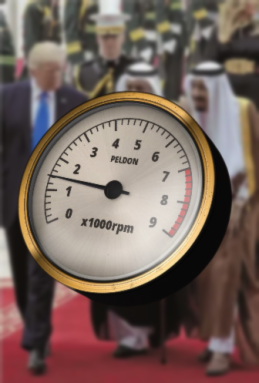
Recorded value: 1400 rpm
